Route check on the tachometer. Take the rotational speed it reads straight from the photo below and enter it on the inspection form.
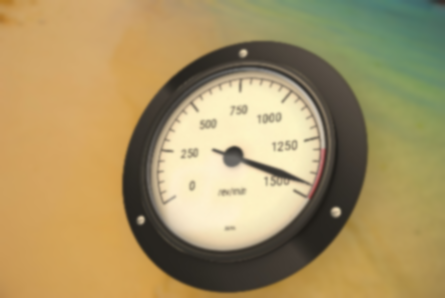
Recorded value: 1450 rpm
